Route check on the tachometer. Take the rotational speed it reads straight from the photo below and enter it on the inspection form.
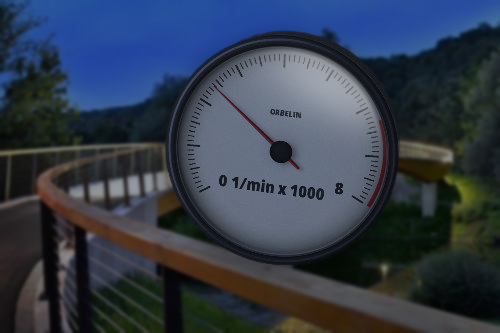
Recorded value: 2400 rpm
